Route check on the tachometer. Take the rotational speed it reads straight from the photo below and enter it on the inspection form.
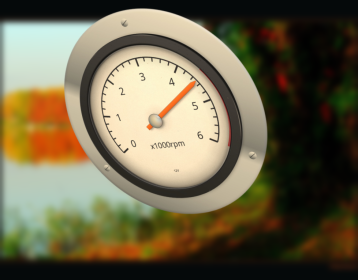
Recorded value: 4500 rpm
